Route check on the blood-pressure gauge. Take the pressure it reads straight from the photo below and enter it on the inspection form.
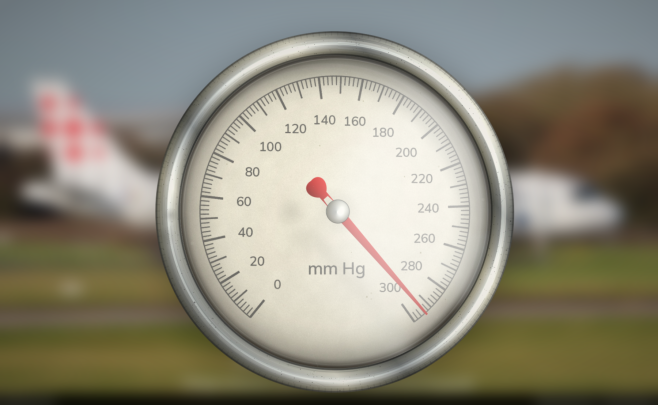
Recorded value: 294 mmHg
